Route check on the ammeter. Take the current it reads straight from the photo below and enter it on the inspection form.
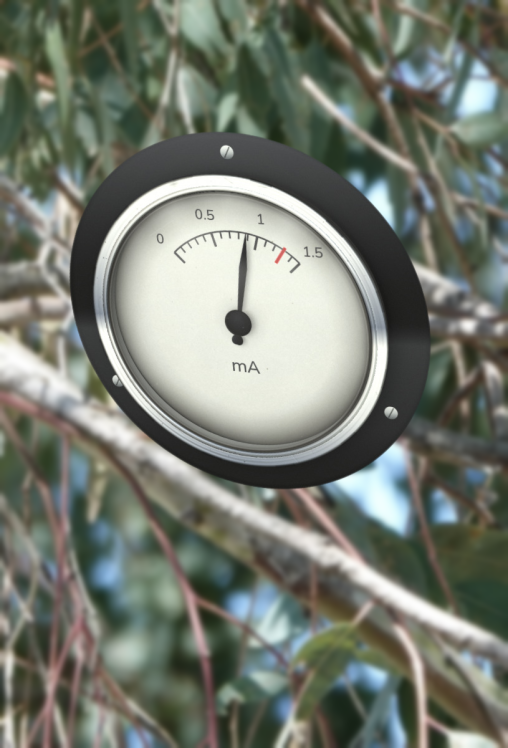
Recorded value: 0.9 mA
